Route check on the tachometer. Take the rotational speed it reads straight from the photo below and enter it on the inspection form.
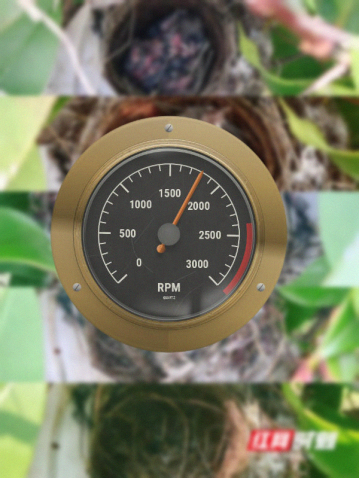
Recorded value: 1800 rpm
